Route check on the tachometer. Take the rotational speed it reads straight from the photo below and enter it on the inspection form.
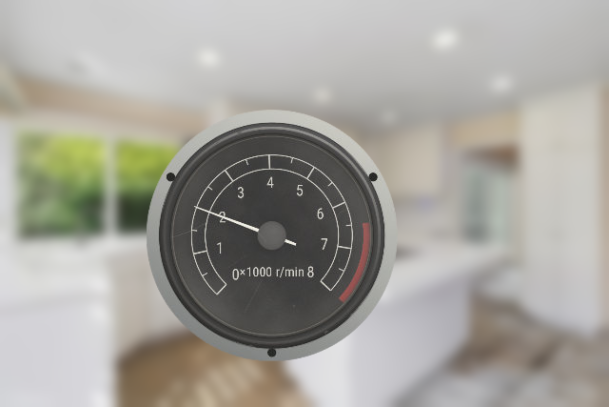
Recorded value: 2000 rpm
